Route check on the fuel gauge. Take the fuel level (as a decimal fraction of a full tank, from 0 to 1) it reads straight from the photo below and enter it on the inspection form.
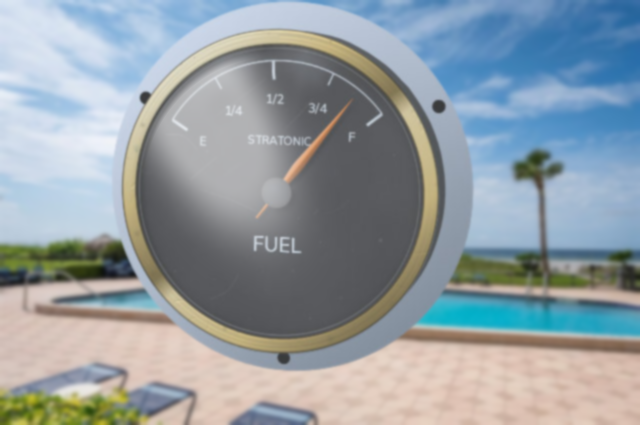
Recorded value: 0.875
